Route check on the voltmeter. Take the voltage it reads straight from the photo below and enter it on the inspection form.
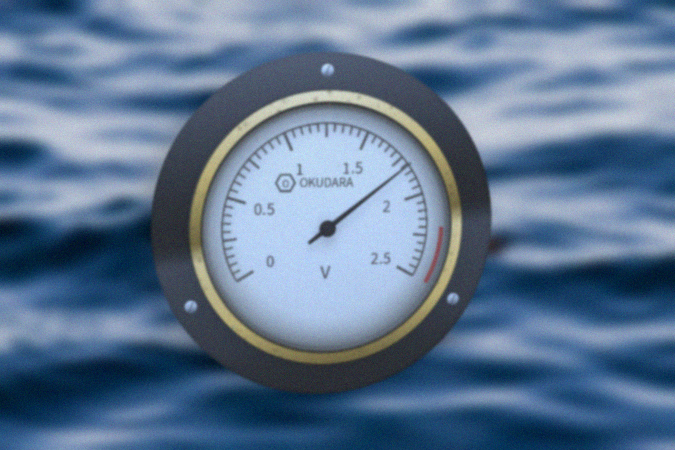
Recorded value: 1.8 V
